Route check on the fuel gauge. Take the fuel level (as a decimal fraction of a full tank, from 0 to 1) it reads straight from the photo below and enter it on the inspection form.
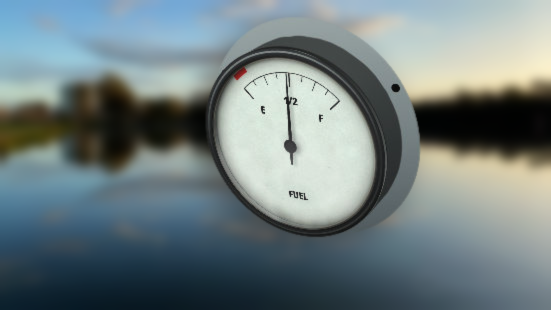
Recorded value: 0.5
